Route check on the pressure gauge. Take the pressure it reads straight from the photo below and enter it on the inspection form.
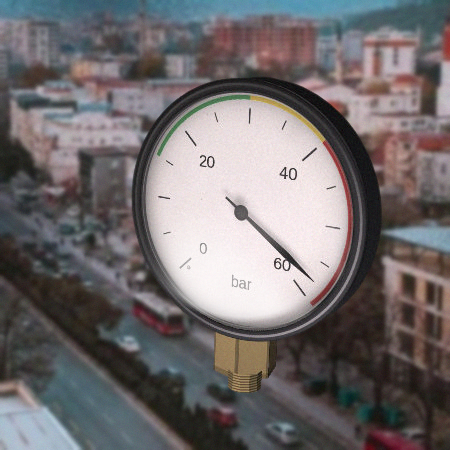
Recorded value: 57.5 bar
